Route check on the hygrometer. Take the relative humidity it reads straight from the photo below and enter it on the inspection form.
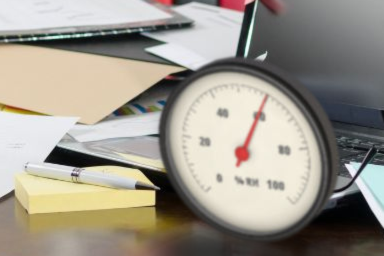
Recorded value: 60 %
